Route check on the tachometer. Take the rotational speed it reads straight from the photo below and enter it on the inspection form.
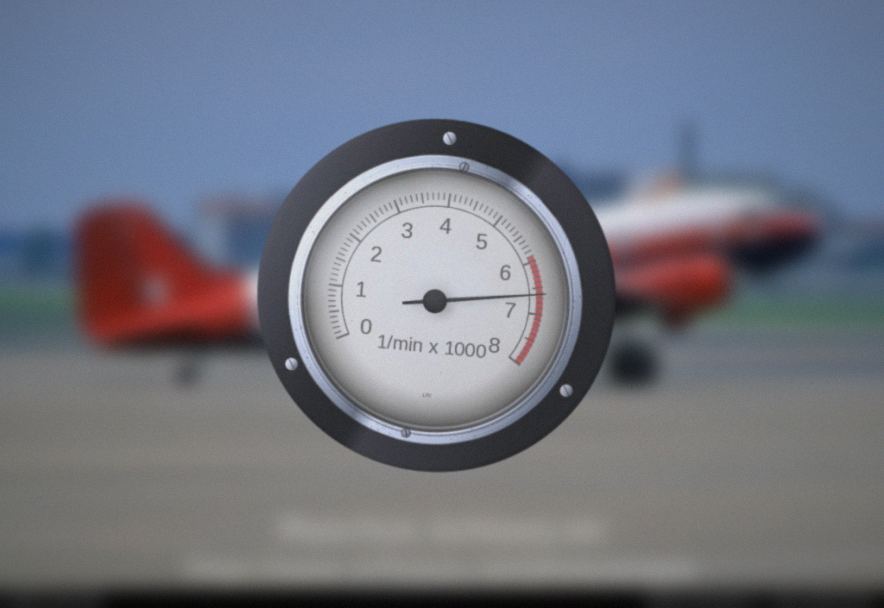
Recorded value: 6600 rpm
